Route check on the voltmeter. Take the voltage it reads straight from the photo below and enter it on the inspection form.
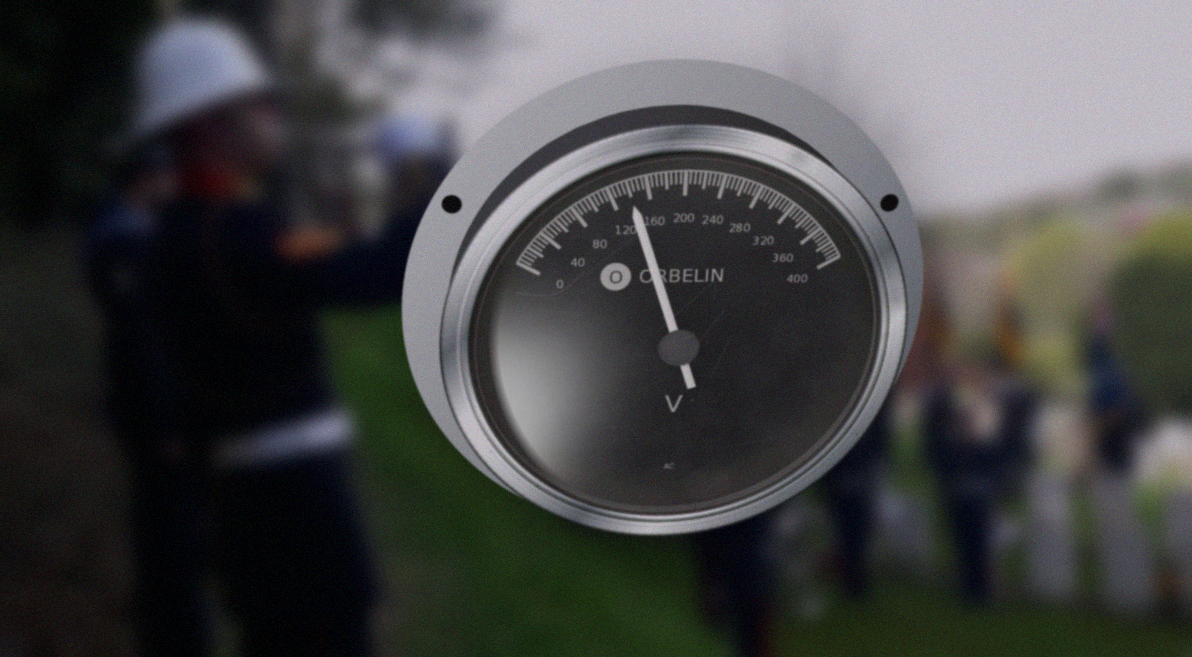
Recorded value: 140 V
